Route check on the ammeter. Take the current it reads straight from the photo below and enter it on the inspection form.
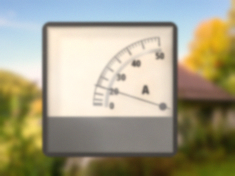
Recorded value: 20 A
